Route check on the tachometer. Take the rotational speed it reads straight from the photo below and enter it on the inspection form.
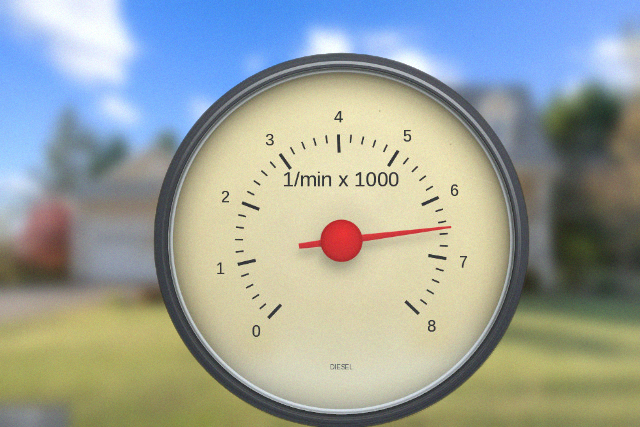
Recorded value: 6500 rpm
